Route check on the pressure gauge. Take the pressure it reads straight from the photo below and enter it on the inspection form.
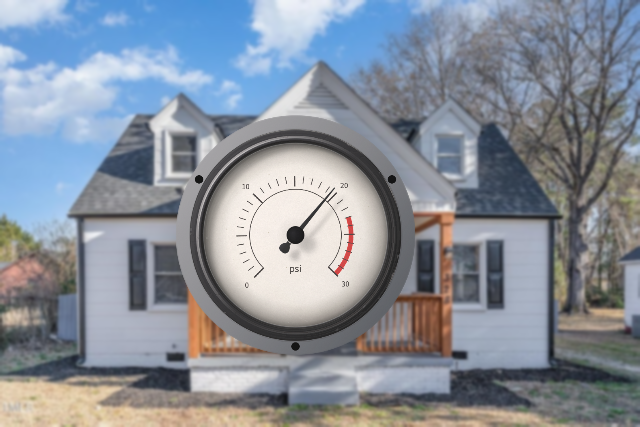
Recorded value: 19.5 psi
